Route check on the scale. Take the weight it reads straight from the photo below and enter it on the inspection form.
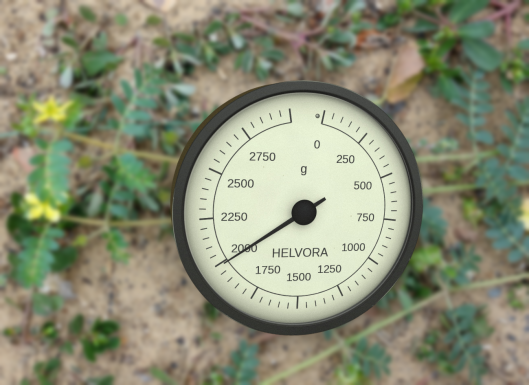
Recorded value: 2000 g
